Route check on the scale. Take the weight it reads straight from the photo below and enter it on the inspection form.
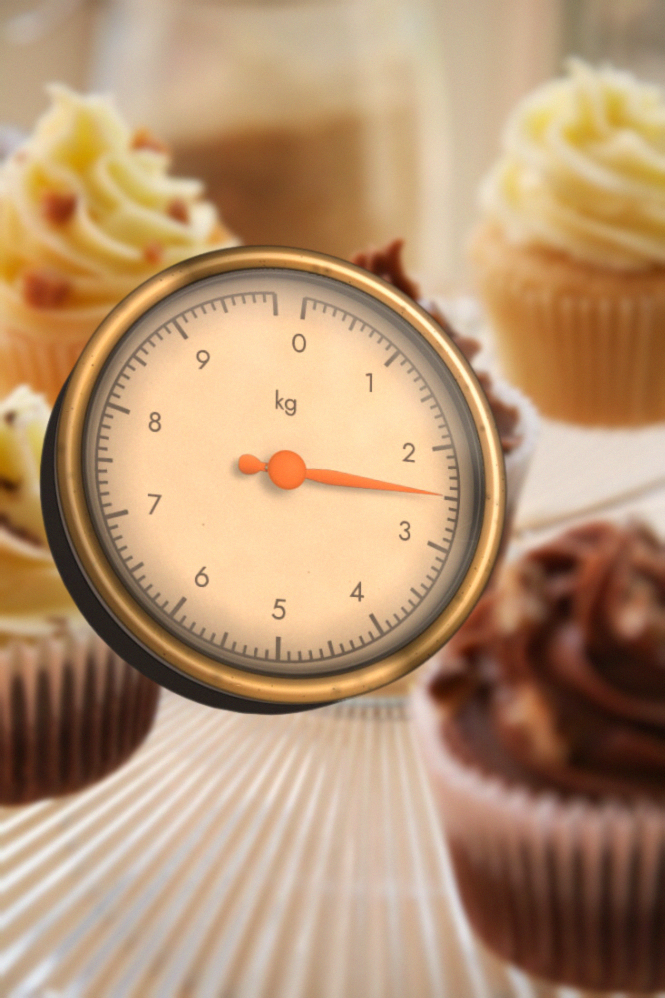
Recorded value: 2.5 kg
